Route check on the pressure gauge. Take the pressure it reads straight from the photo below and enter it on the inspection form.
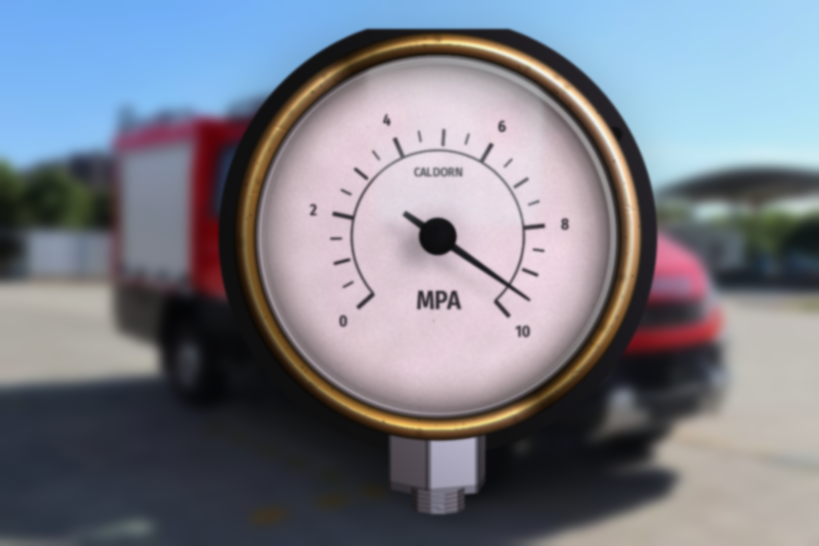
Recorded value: 9.5 MPa
